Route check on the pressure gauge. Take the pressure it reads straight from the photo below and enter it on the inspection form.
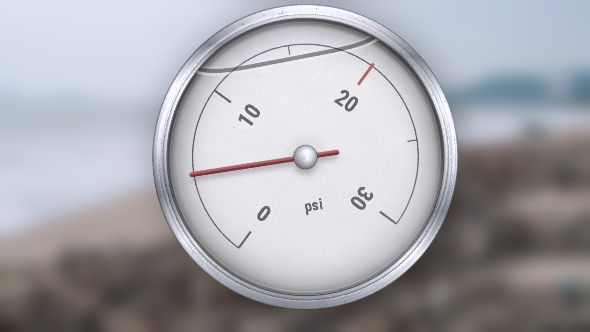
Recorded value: 5 psi
